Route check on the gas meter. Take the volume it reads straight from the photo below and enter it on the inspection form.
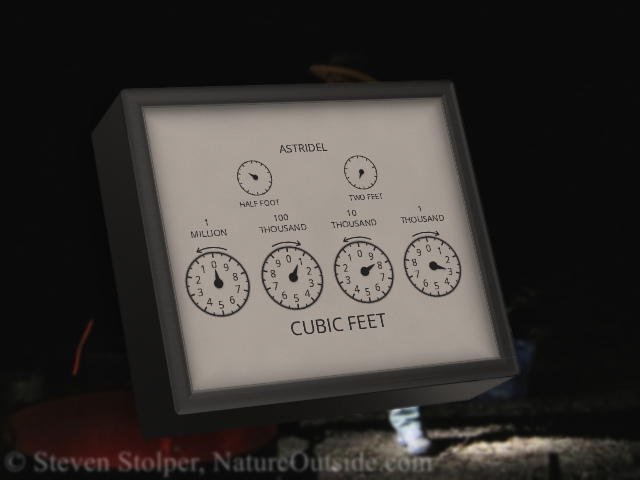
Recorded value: 8300 ft³
